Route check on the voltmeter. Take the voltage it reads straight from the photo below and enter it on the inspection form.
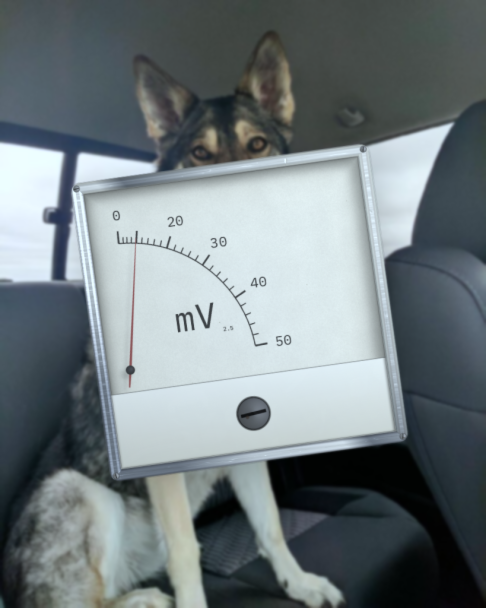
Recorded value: 10 mV
